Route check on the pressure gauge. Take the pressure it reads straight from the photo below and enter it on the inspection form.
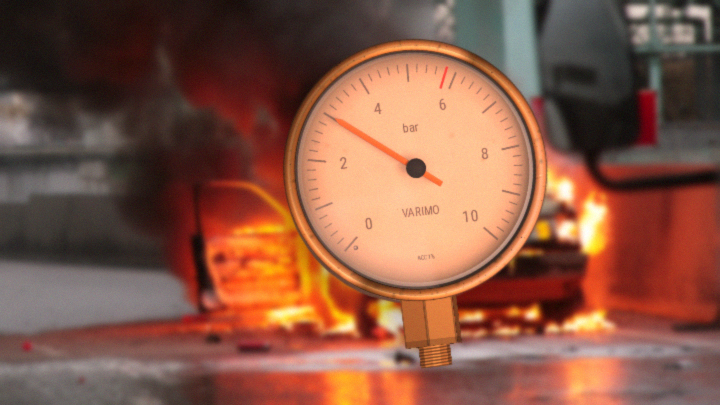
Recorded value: 3 bar
